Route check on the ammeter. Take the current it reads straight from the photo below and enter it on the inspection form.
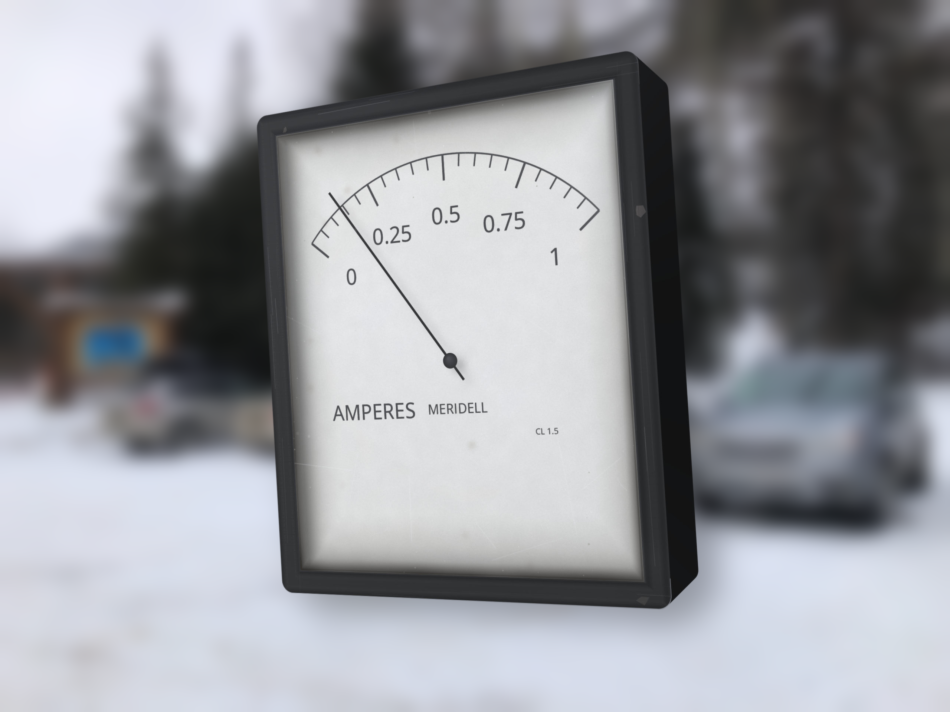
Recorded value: 0.15 A
